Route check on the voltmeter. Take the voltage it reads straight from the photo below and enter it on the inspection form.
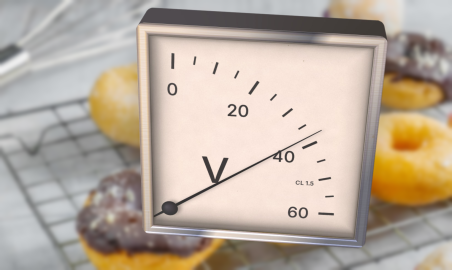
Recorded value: 37.5 V
